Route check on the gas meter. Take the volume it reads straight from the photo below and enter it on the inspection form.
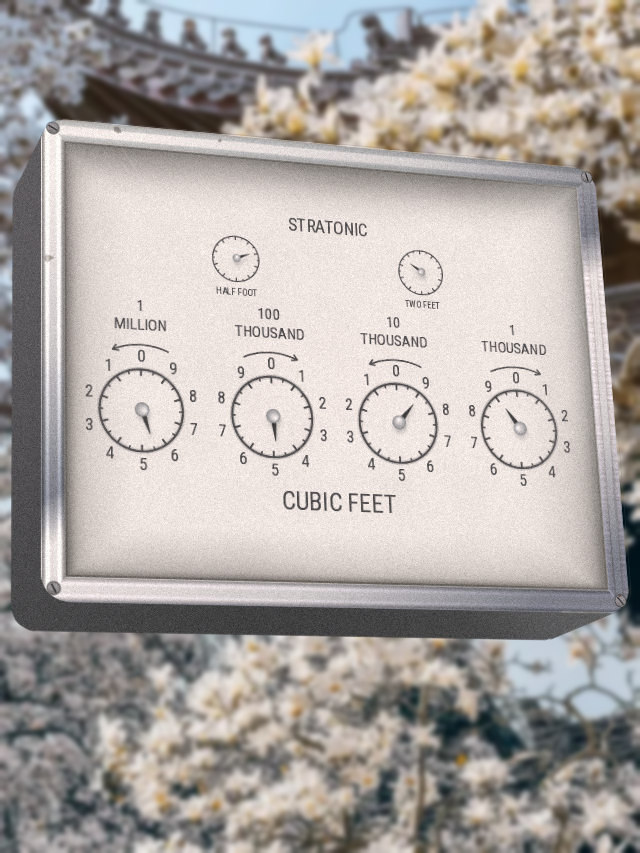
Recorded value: 548900 ft³
